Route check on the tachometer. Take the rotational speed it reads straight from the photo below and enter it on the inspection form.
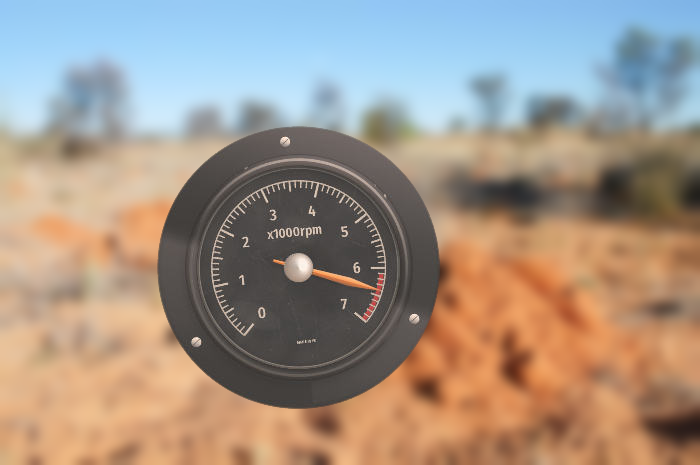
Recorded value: 6400 rpm
